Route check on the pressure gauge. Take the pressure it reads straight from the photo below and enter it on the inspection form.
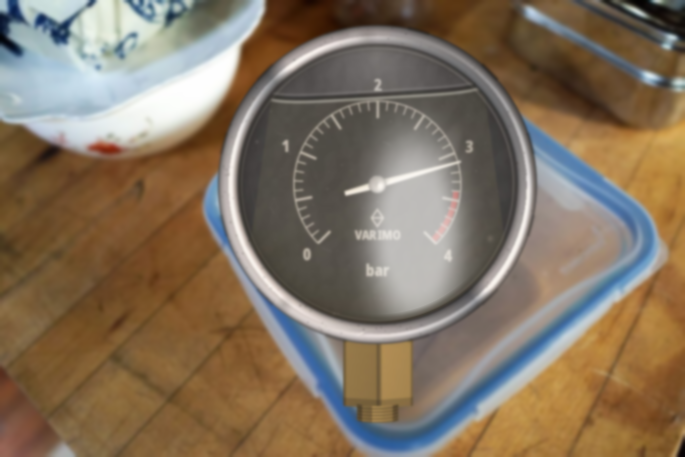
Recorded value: 3.1 bar
